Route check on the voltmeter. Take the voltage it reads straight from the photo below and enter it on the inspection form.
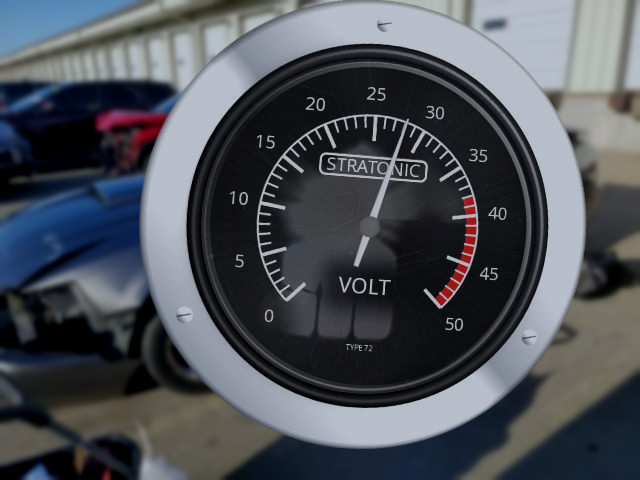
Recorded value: 28 V
